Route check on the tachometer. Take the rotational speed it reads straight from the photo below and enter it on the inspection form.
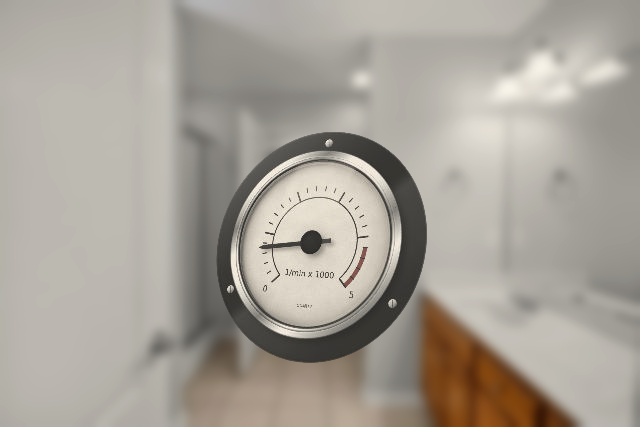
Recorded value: 700 rpm
